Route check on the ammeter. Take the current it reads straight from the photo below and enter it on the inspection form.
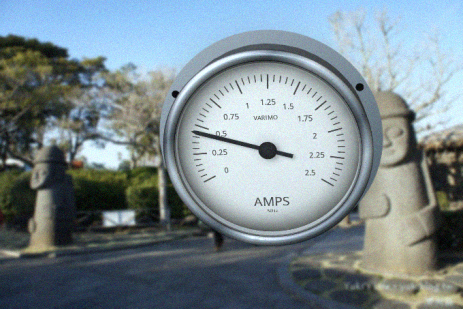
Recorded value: 0.45 A
